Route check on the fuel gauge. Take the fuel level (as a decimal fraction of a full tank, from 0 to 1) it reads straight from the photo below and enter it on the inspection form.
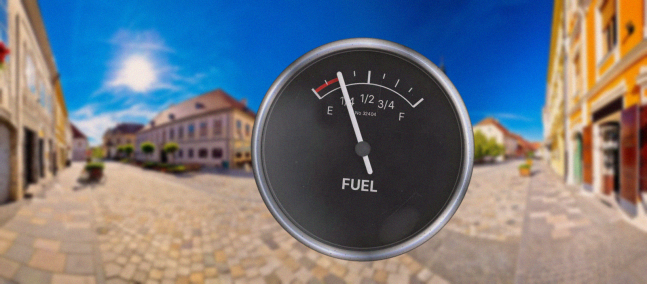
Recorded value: 0.25
